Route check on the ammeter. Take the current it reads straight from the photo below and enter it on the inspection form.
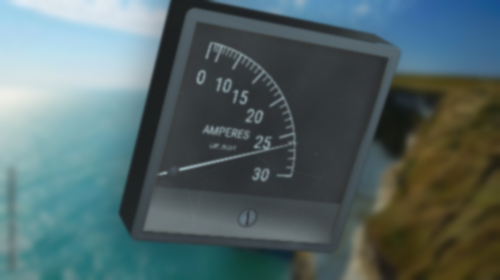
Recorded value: 26 A
